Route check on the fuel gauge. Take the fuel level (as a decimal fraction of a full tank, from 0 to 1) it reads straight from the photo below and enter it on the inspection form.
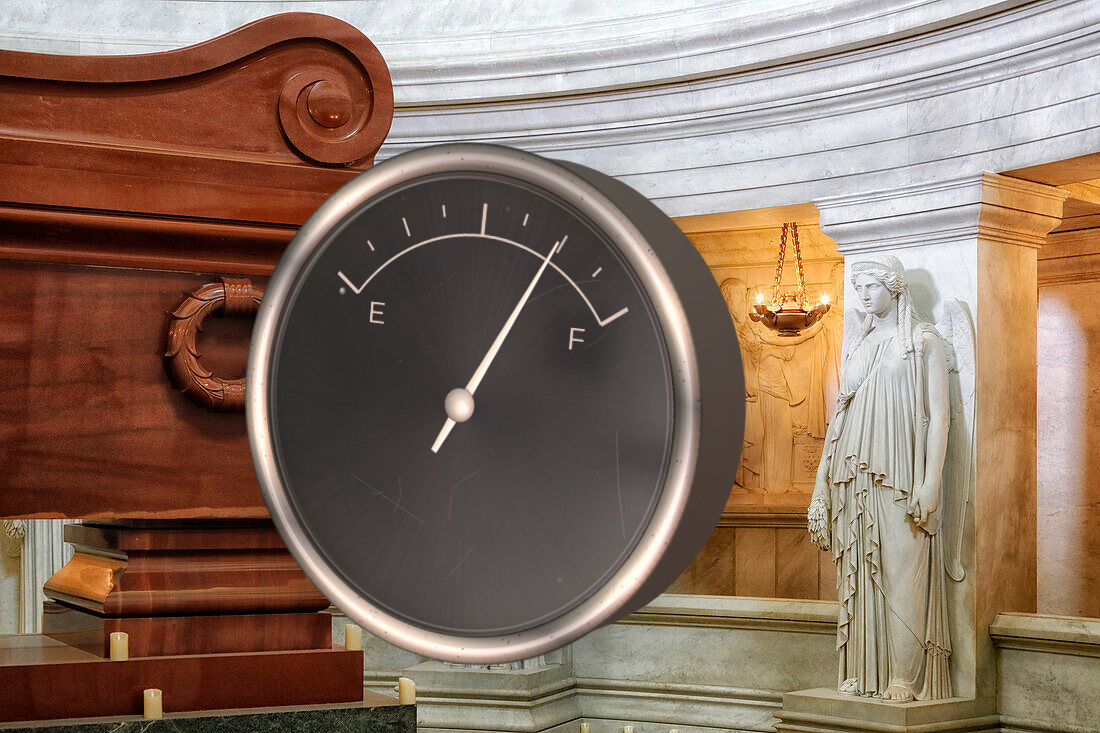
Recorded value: 0.75
